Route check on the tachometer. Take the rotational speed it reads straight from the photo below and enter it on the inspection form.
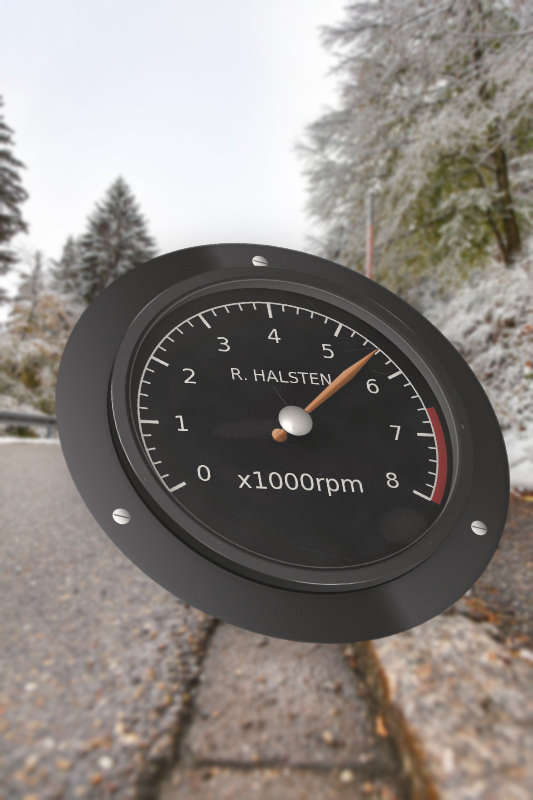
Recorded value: 5600 rpm
